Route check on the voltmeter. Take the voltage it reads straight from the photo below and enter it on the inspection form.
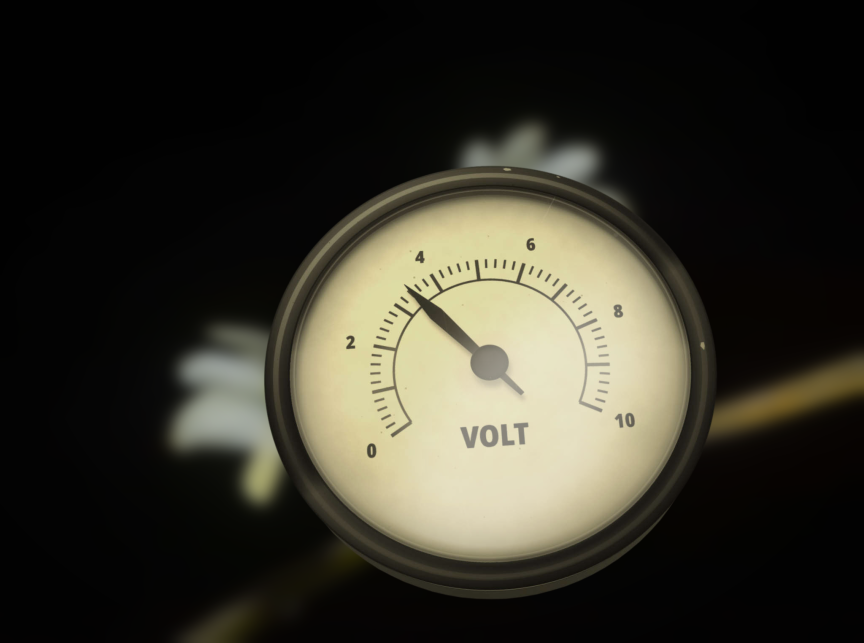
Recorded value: 3.4 V
